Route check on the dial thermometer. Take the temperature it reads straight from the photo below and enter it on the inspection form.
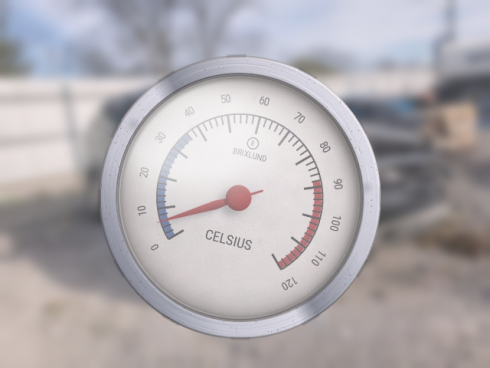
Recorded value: 6 °C
